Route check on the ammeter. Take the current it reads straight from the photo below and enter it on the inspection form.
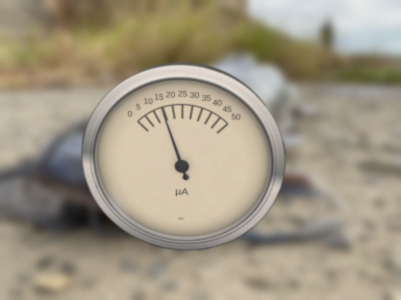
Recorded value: 15 µA
